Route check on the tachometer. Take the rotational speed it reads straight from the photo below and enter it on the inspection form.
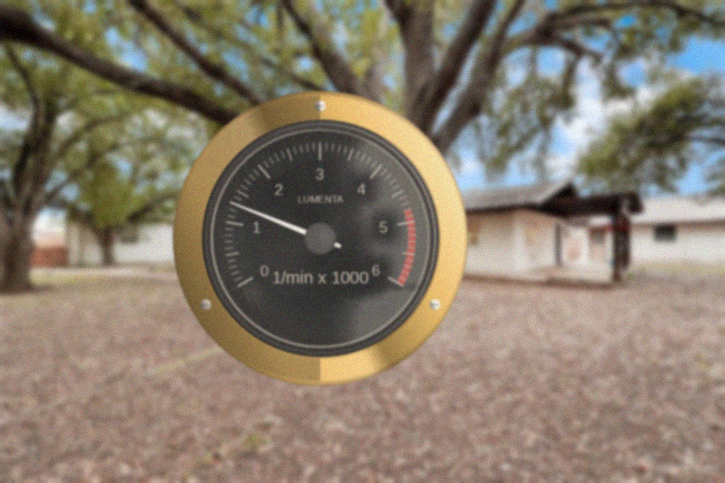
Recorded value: 1300 rpm
